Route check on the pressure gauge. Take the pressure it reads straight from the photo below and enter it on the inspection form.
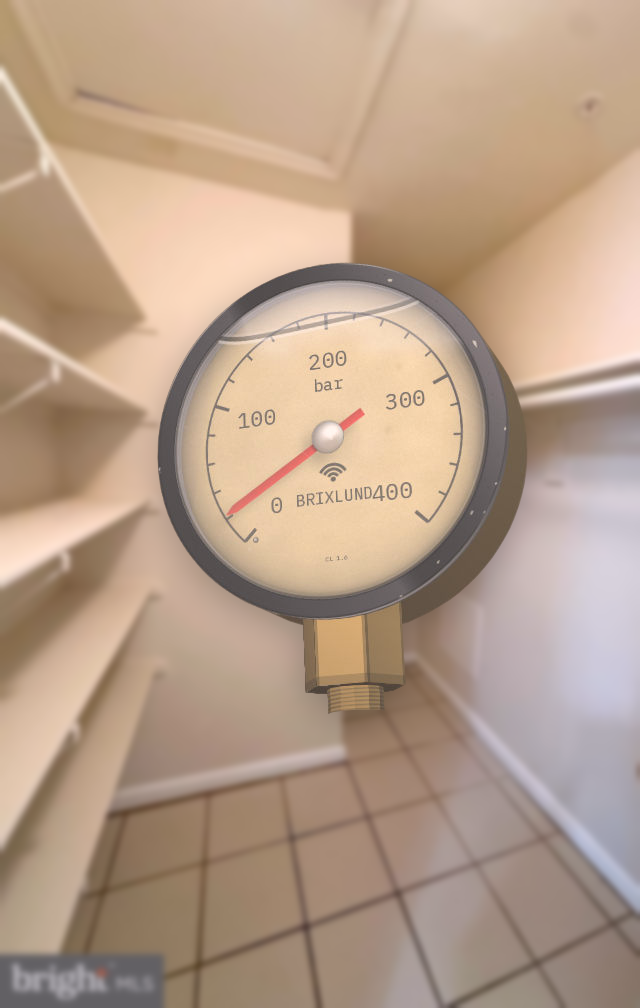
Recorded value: 20 bar
